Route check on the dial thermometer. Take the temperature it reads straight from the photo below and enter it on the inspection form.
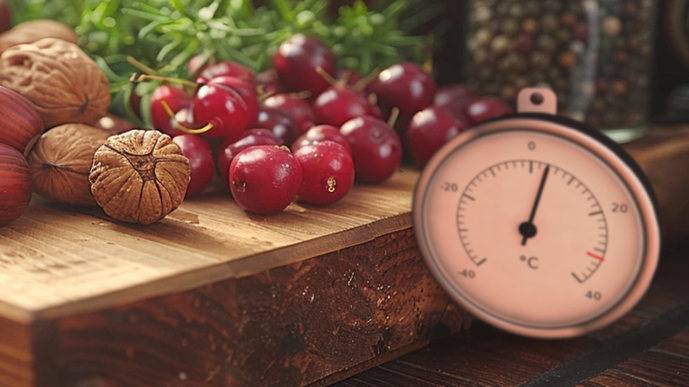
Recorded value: 4 °C
